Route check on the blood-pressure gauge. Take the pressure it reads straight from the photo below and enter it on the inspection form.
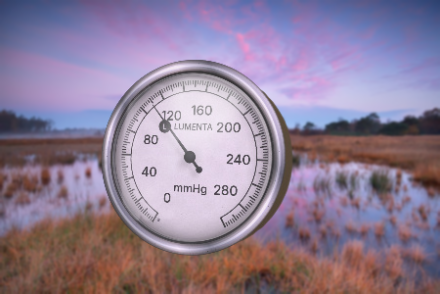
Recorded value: 110 mmHg
